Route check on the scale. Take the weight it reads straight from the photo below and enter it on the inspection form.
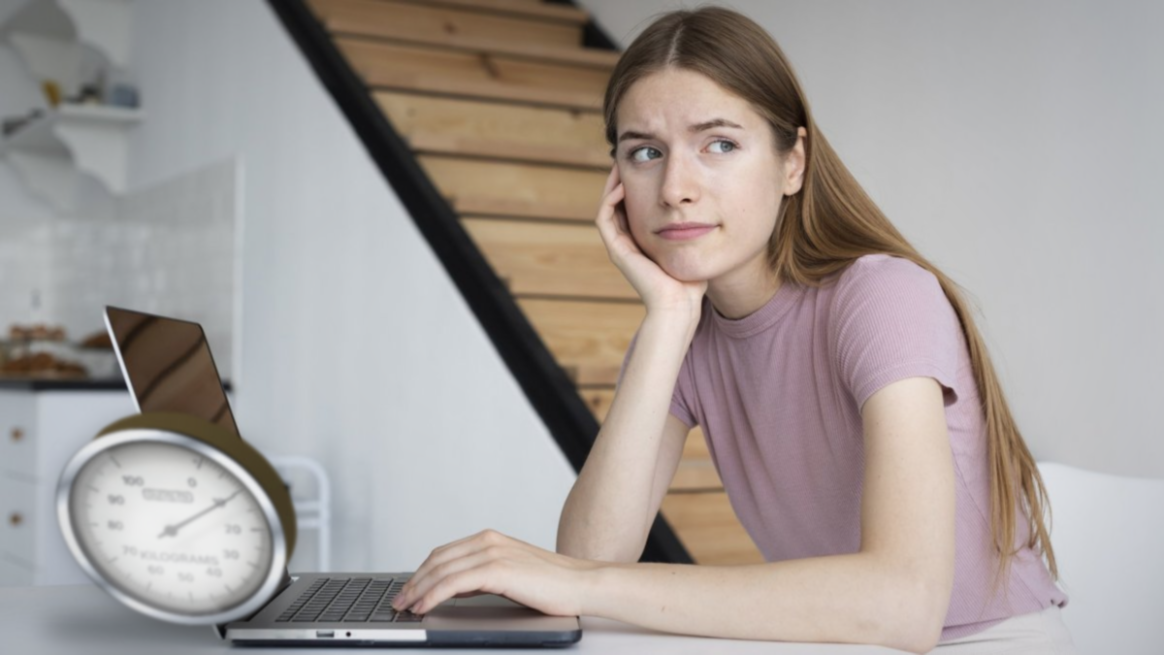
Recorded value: 10 kg
